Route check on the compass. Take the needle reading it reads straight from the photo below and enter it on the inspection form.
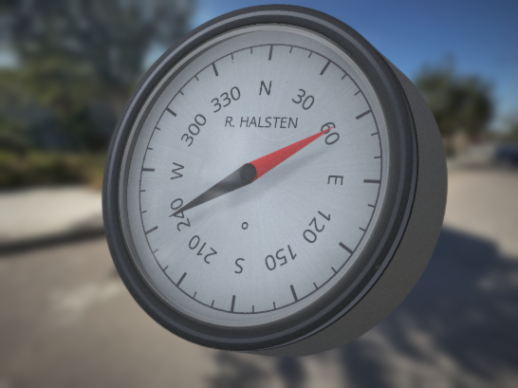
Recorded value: 60 °
